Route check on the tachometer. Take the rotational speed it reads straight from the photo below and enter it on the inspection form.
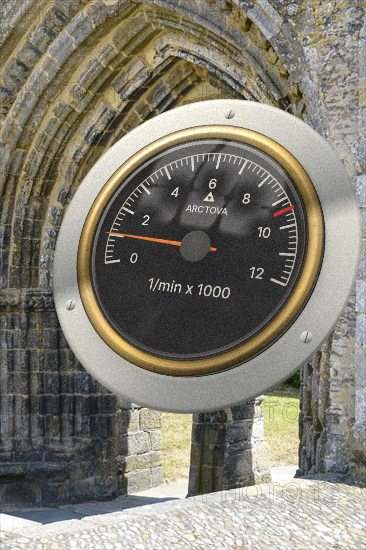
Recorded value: 1000 rpm
